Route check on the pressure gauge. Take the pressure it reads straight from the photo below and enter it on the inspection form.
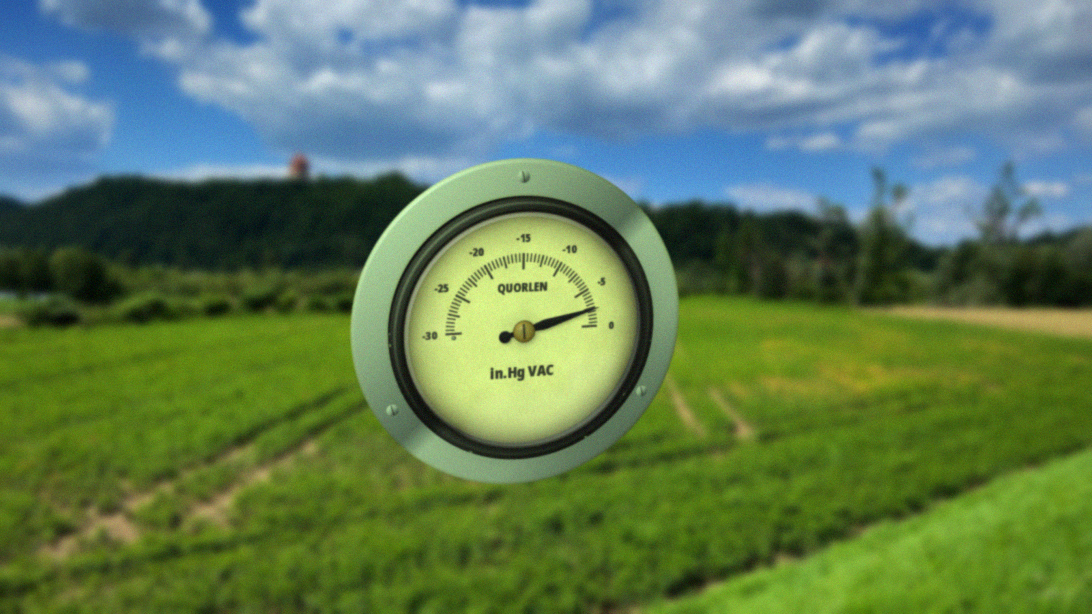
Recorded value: -2.5 inHg
